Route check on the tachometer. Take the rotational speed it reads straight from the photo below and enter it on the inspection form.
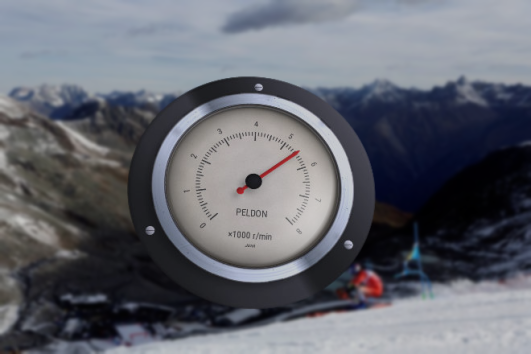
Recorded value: 5500 rpm
